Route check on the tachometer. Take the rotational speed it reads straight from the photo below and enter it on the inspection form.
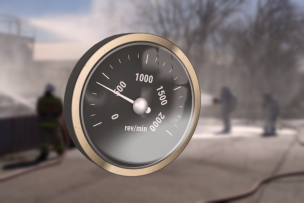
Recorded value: 400 rpm
